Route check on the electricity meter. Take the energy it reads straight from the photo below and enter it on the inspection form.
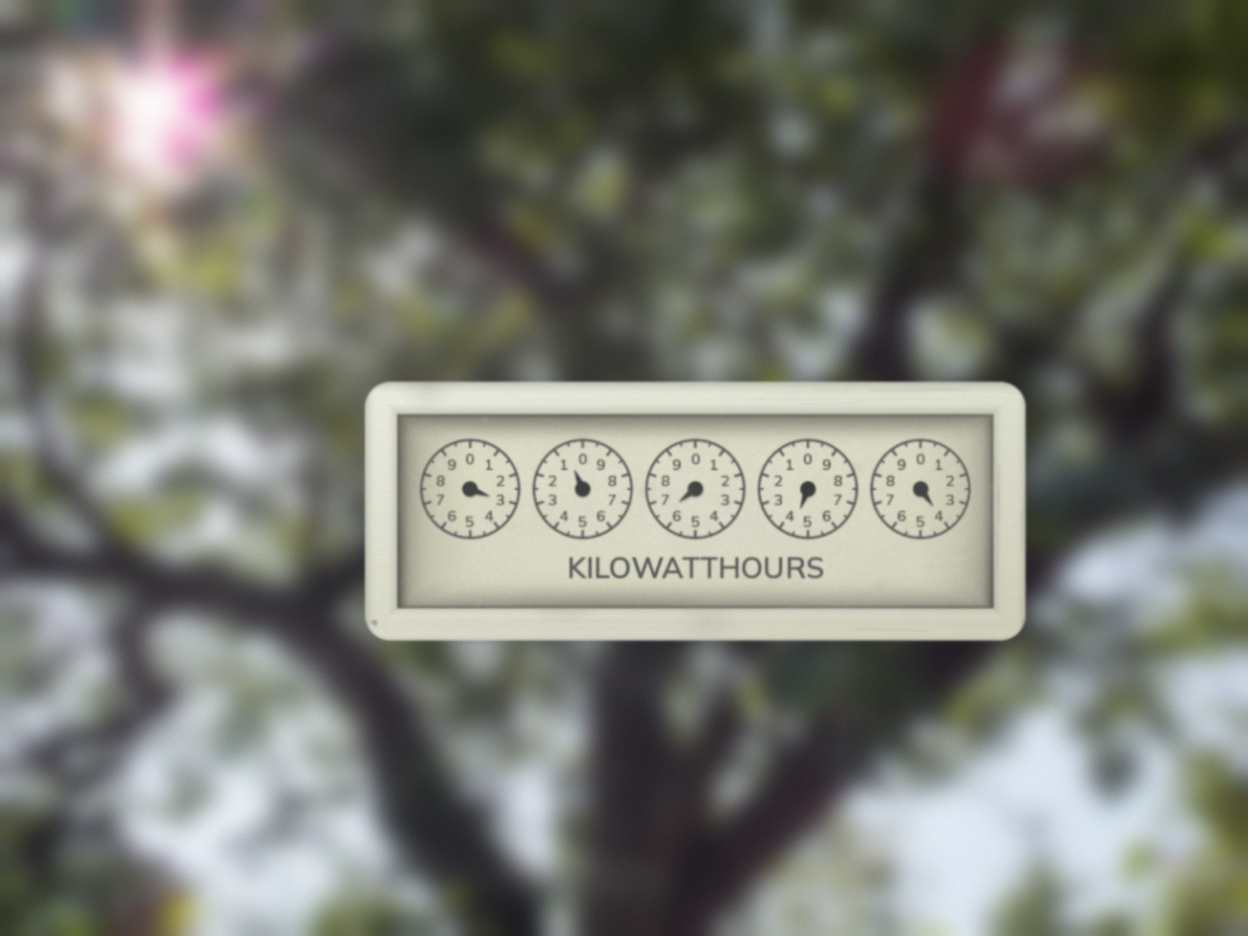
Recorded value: 30644 kWh
